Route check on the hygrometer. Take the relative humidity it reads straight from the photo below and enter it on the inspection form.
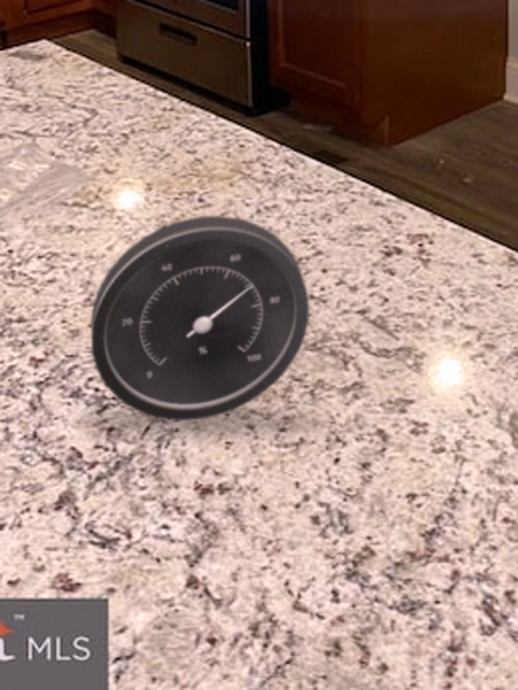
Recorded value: 70 %
